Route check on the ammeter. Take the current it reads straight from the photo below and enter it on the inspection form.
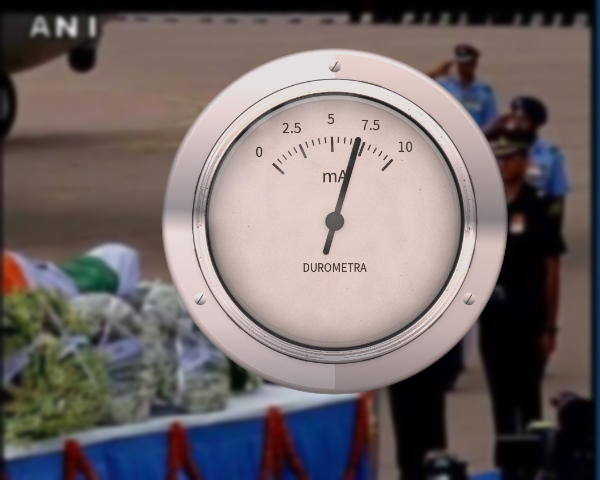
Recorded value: 7 mA
